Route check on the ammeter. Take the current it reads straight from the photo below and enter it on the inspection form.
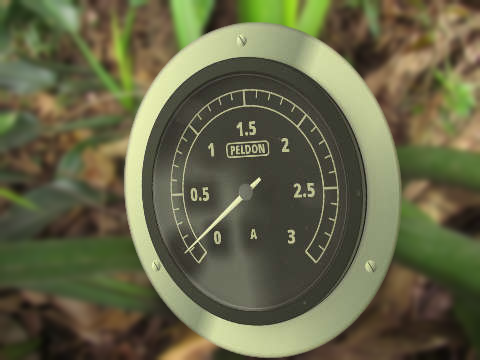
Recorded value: 0.1 A
